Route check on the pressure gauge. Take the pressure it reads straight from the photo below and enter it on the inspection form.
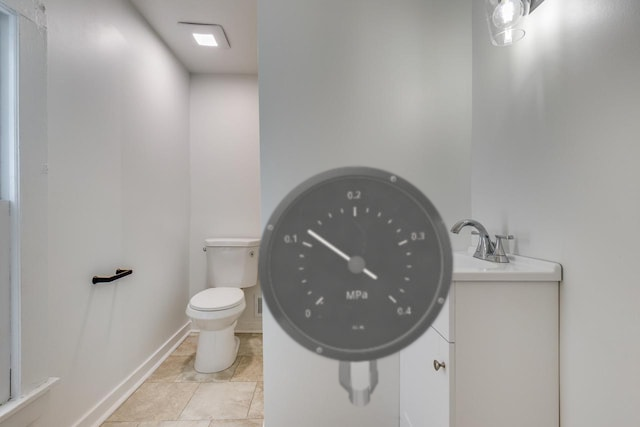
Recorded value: 0.12 MPa
